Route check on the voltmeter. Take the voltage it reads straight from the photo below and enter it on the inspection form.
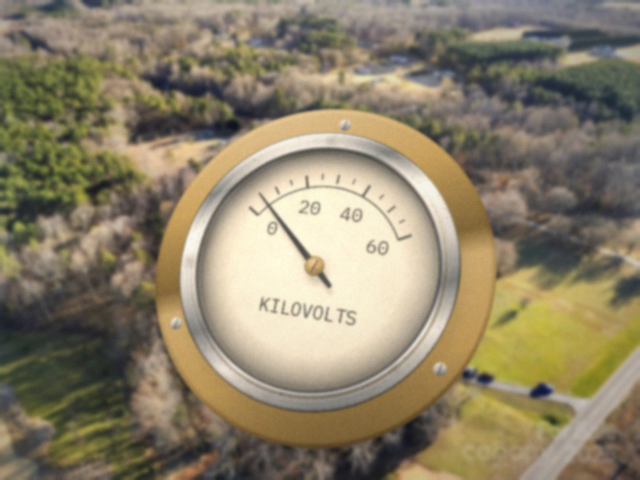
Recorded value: 5 kV
